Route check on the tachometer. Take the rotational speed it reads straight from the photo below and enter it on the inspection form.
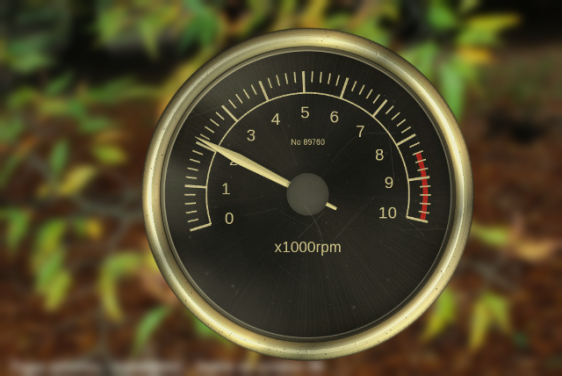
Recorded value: 2100 rpm
